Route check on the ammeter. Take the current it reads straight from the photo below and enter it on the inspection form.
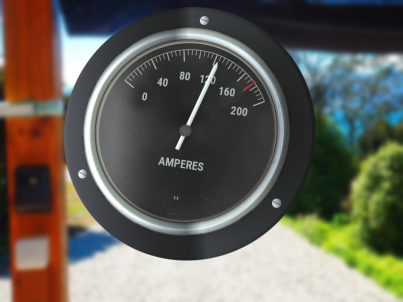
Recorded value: 125 A
